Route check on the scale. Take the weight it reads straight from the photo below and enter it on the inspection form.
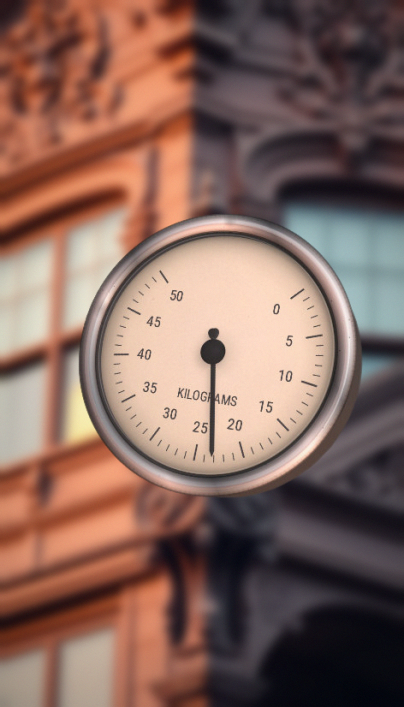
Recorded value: 23 kg
